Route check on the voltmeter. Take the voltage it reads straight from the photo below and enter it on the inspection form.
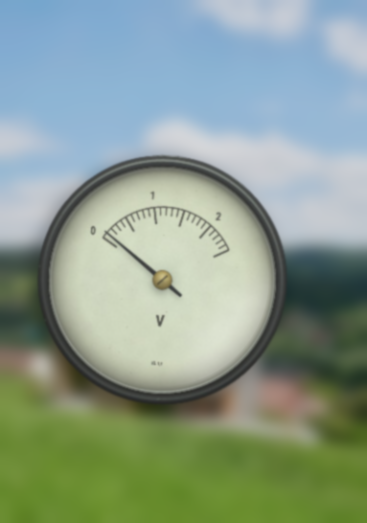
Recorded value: 0.1 V
